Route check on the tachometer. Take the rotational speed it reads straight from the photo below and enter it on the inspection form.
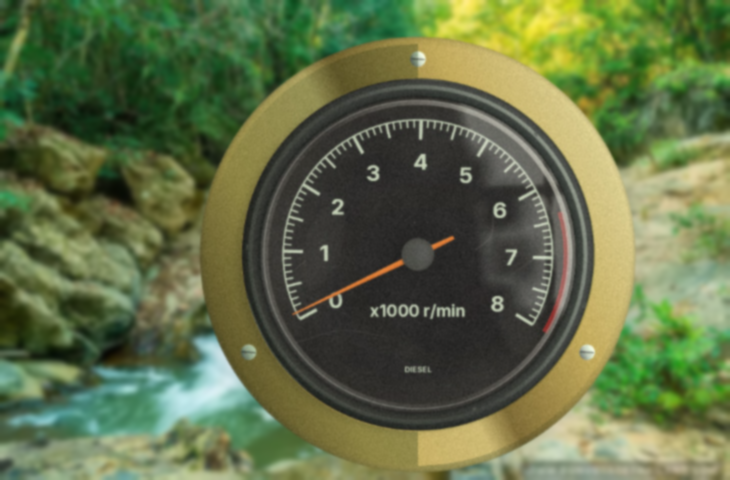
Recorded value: 100 rpm
